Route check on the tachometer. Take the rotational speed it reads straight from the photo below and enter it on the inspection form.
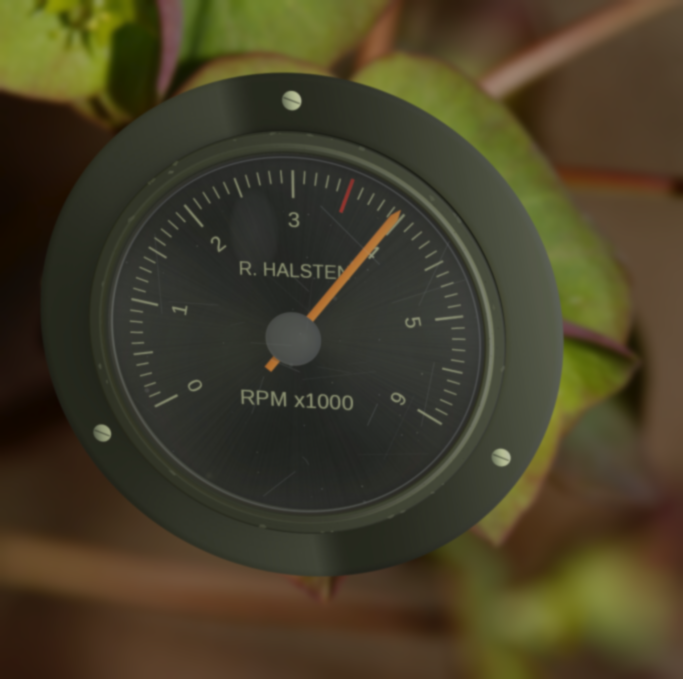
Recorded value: 3950 rpm
